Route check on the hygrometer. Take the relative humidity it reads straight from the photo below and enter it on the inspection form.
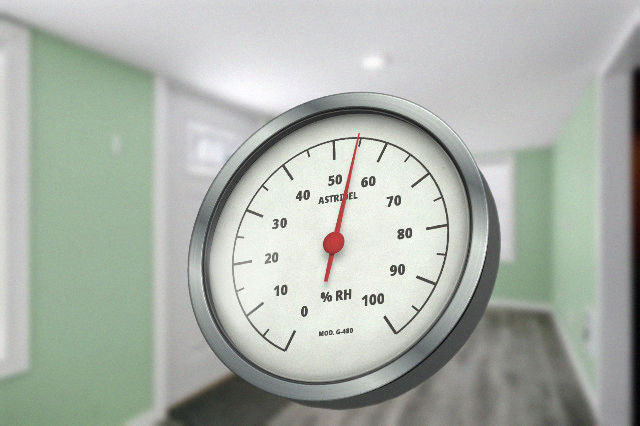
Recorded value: 55 %
